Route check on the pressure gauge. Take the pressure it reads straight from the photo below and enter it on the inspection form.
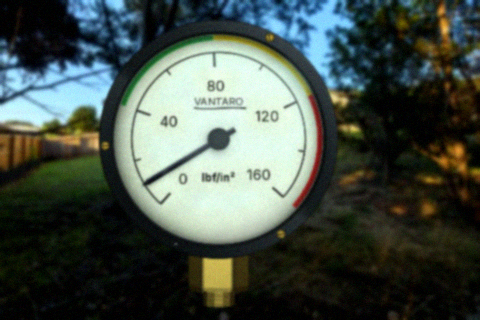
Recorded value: 10 psi
